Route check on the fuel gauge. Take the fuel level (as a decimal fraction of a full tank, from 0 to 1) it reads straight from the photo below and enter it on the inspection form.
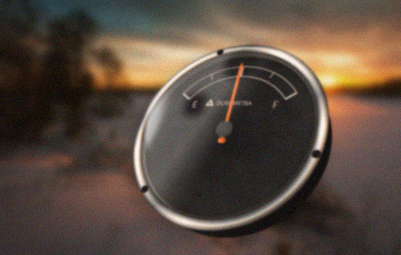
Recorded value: 0.5
